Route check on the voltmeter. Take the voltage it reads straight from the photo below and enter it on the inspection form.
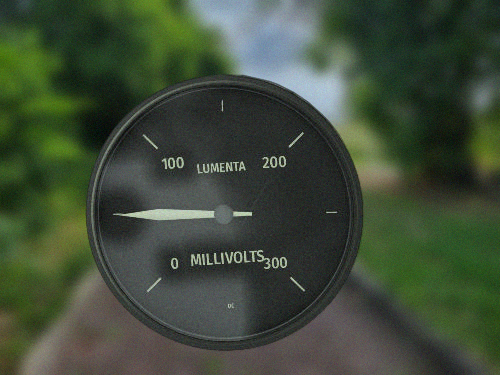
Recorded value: 50 mV
